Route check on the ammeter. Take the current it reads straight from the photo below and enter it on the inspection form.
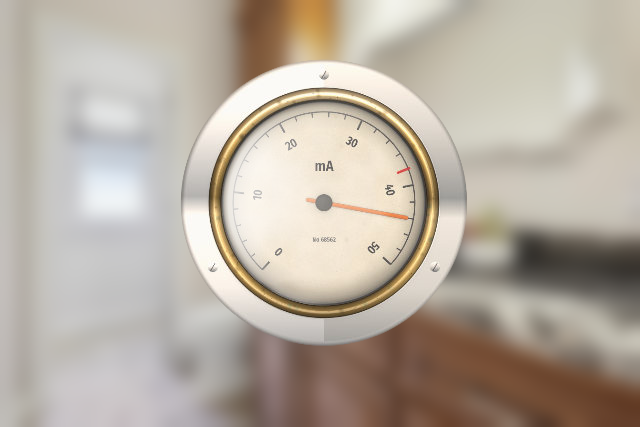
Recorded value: 44 mA
